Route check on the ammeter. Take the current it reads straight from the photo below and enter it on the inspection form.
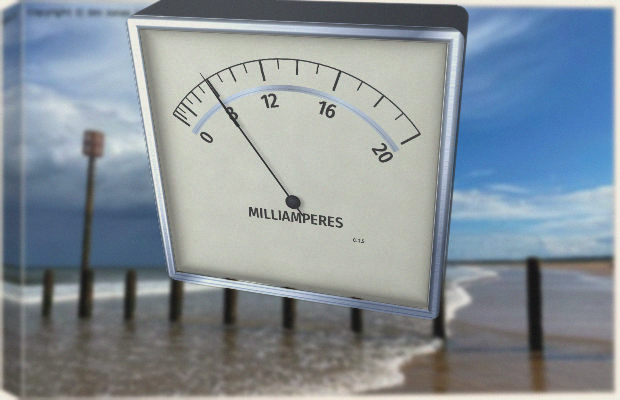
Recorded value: 8 mA
